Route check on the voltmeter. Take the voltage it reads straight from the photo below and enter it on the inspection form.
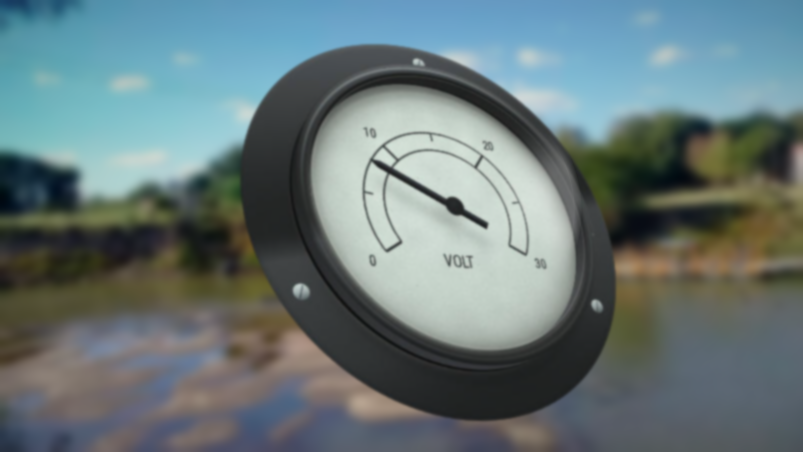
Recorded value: 7.5 V
